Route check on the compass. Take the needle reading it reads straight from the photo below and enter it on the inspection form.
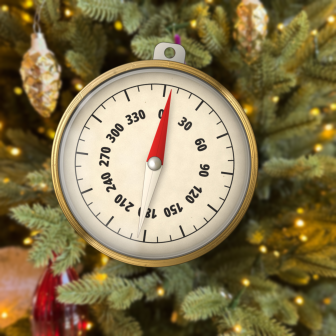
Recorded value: 5 °
